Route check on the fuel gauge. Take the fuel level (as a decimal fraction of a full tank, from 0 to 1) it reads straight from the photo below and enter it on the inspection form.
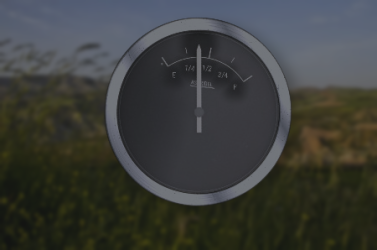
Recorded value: 0.375
